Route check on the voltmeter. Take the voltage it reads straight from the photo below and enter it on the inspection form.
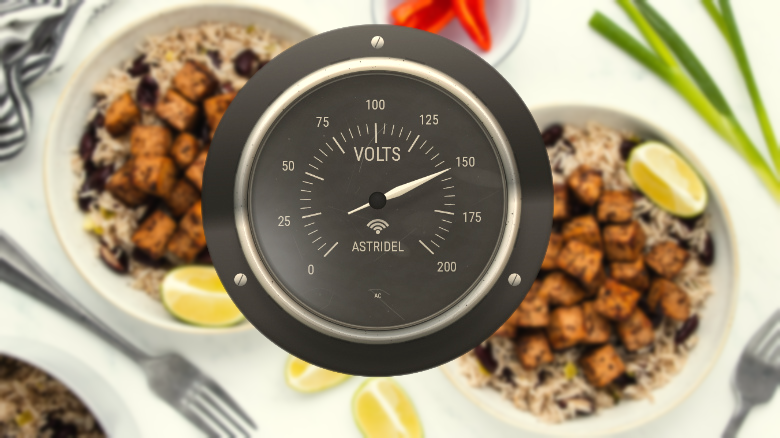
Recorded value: 150 V
